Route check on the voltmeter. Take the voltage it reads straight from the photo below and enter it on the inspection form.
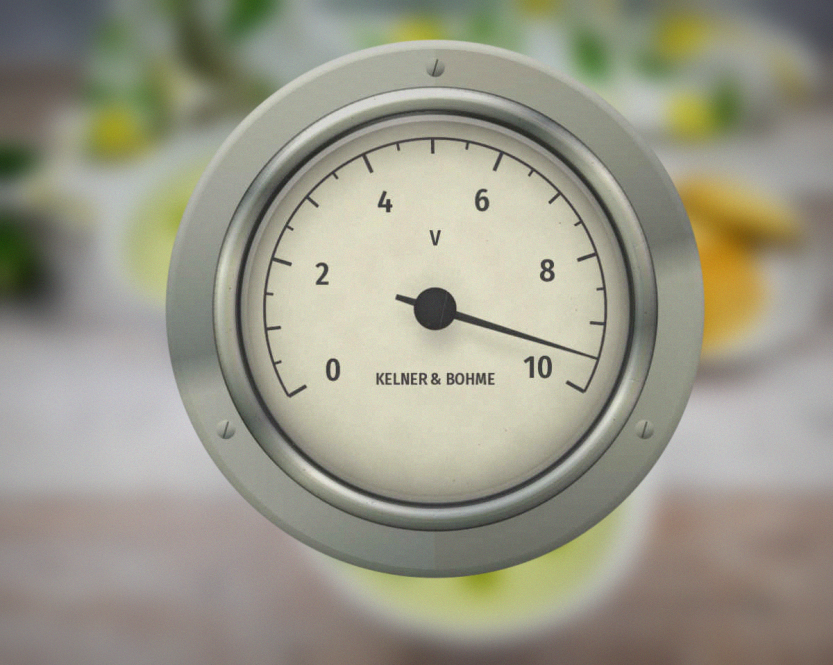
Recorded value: 9.5 V
